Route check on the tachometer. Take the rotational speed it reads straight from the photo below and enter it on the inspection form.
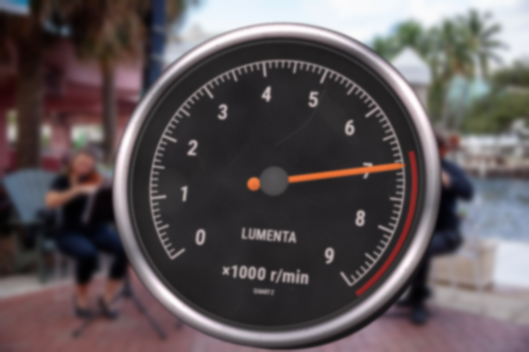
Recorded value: 7000 rpm
